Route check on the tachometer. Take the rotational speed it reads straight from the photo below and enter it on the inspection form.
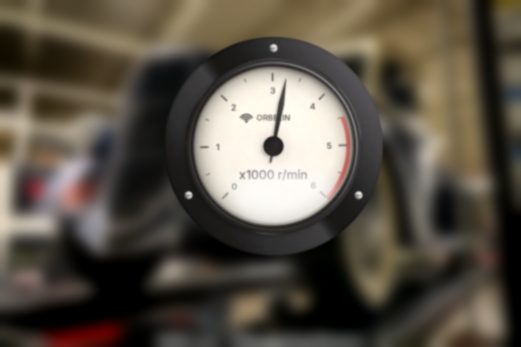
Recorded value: 3250 rpm
